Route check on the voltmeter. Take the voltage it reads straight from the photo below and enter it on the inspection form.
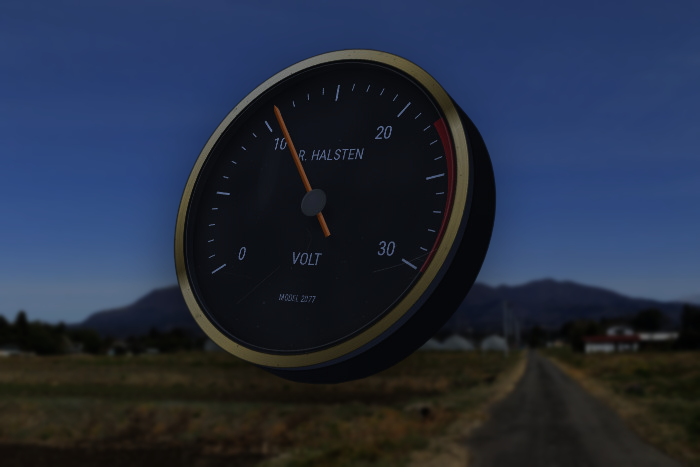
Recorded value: 11 V
